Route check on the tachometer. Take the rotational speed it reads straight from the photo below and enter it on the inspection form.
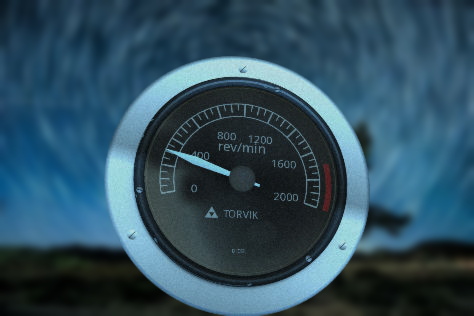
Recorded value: 300 rpm
